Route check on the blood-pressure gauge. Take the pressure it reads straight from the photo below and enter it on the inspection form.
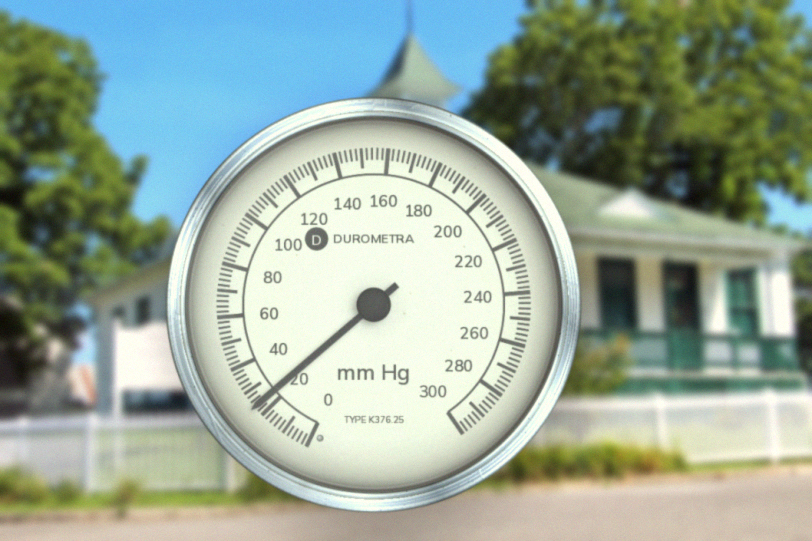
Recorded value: 24 mmHg
